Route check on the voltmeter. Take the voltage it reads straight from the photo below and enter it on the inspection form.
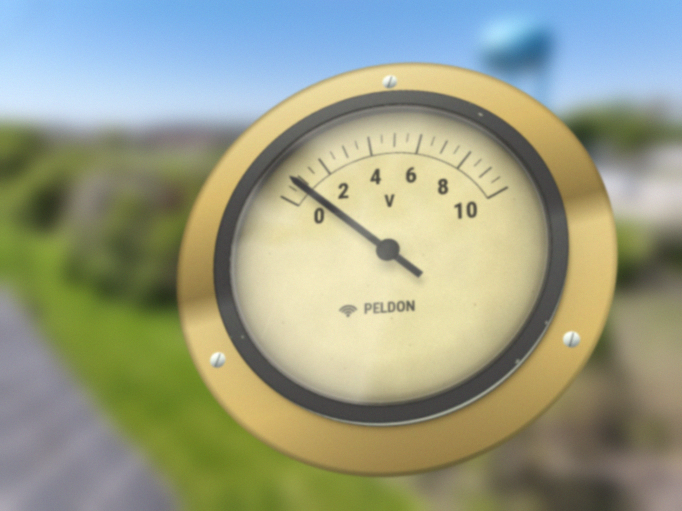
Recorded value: 0.75 V
